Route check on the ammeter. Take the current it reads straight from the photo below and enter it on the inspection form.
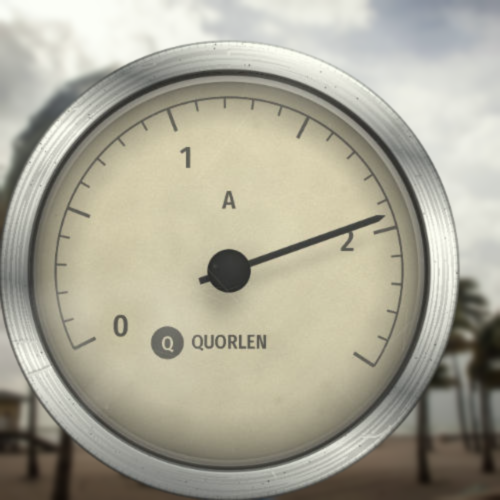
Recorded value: 1.95 A
